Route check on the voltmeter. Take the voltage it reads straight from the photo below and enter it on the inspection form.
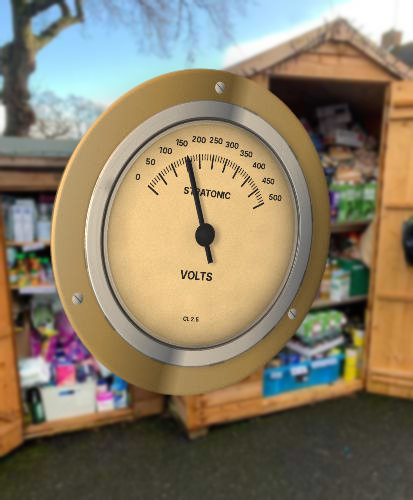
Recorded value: 150 V
